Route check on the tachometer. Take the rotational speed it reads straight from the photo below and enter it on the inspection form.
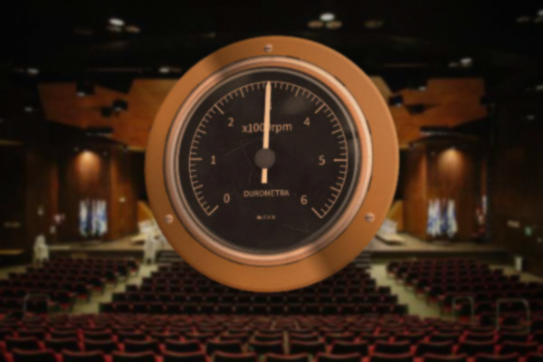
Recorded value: 3000 rpm
